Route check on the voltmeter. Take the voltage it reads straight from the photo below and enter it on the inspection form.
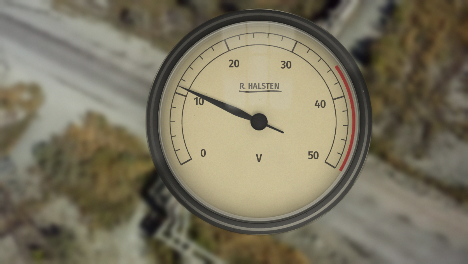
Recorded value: 11 V
